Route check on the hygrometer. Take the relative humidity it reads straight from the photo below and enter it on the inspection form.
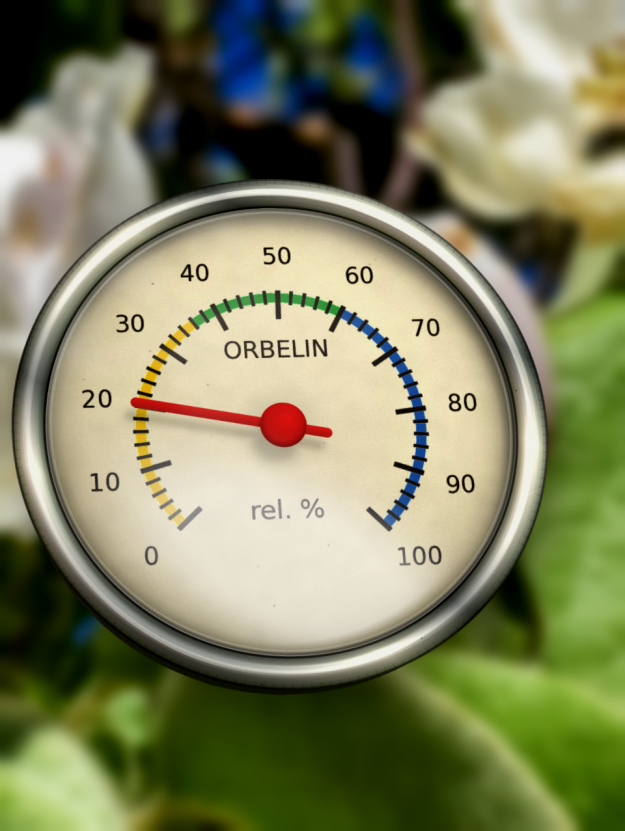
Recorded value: 20 %
